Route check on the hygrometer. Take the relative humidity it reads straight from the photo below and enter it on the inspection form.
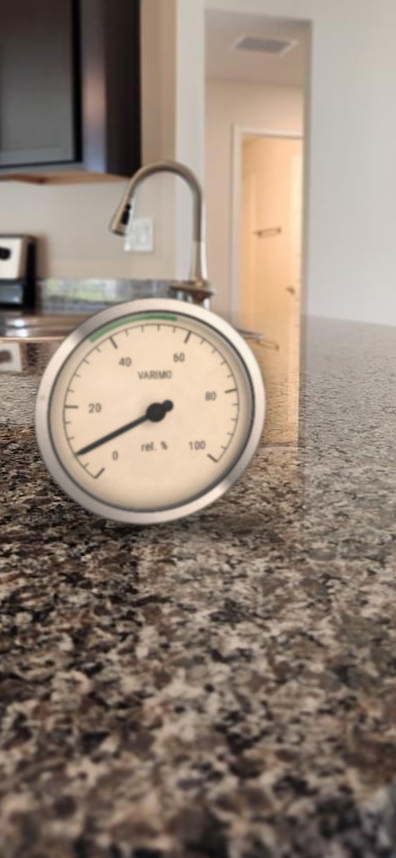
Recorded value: 8 %
